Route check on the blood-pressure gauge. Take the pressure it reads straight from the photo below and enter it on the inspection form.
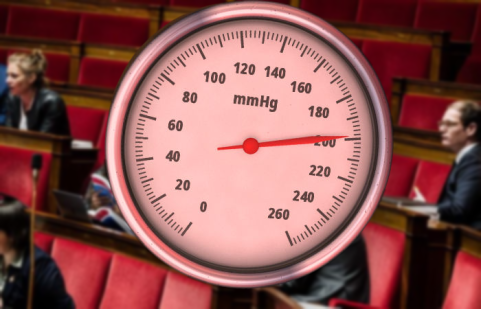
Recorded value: 198 mmHg
